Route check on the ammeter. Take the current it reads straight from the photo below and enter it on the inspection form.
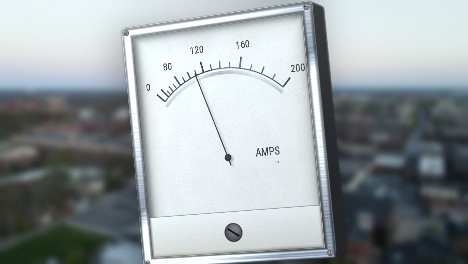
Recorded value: 110 A
